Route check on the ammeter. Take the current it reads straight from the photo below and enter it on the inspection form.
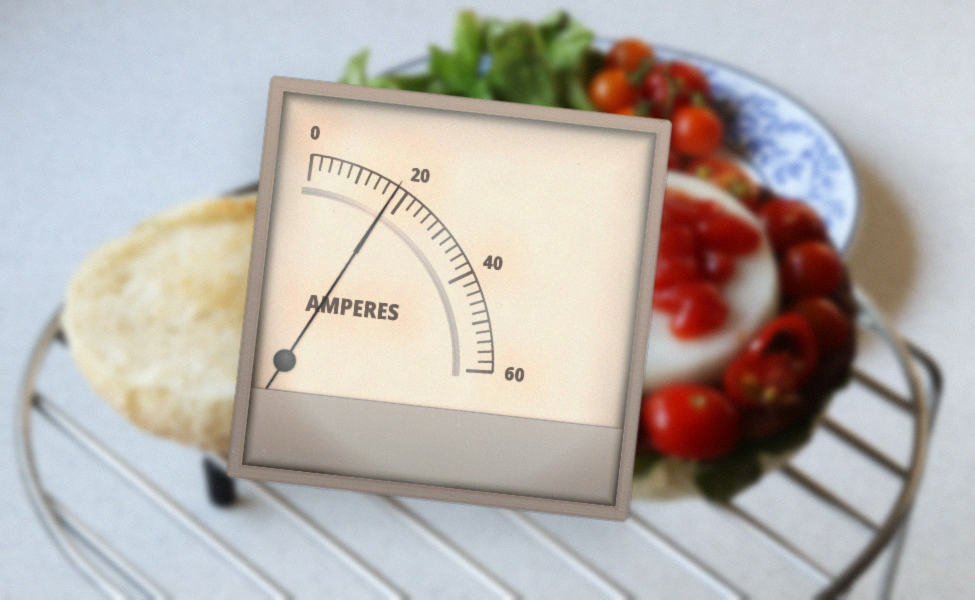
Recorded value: 18 A
